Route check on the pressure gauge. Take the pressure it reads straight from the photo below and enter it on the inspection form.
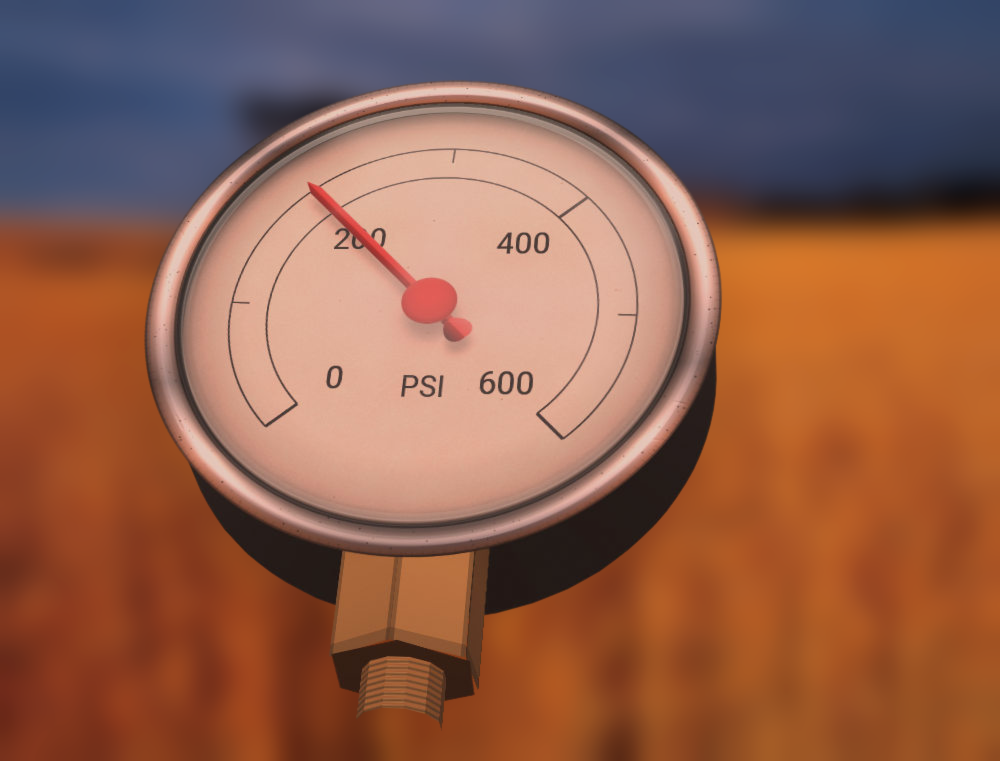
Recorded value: 200 psi
